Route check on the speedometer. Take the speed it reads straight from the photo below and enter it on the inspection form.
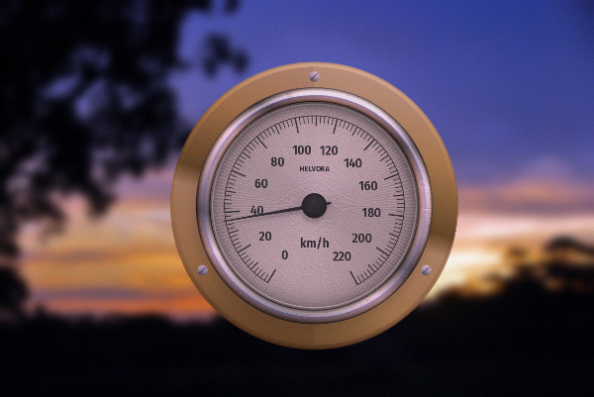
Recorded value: 36 km/h
